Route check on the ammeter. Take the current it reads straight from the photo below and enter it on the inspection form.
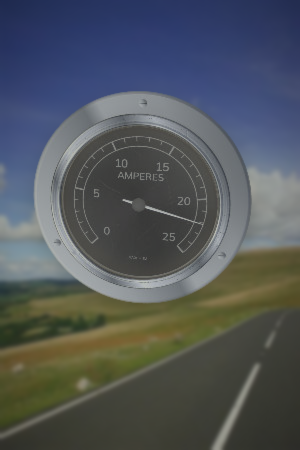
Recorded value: 22 A
